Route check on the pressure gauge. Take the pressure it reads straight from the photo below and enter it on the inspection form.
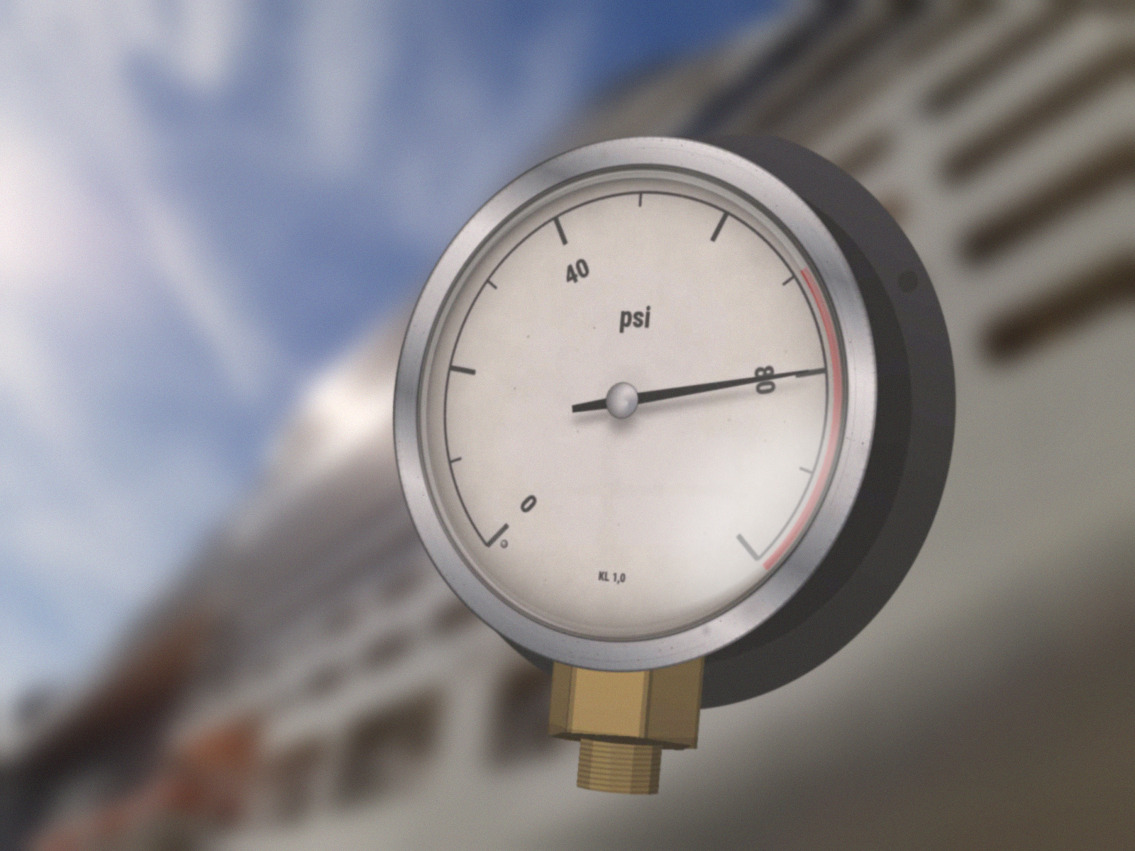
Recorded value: 80 psi
